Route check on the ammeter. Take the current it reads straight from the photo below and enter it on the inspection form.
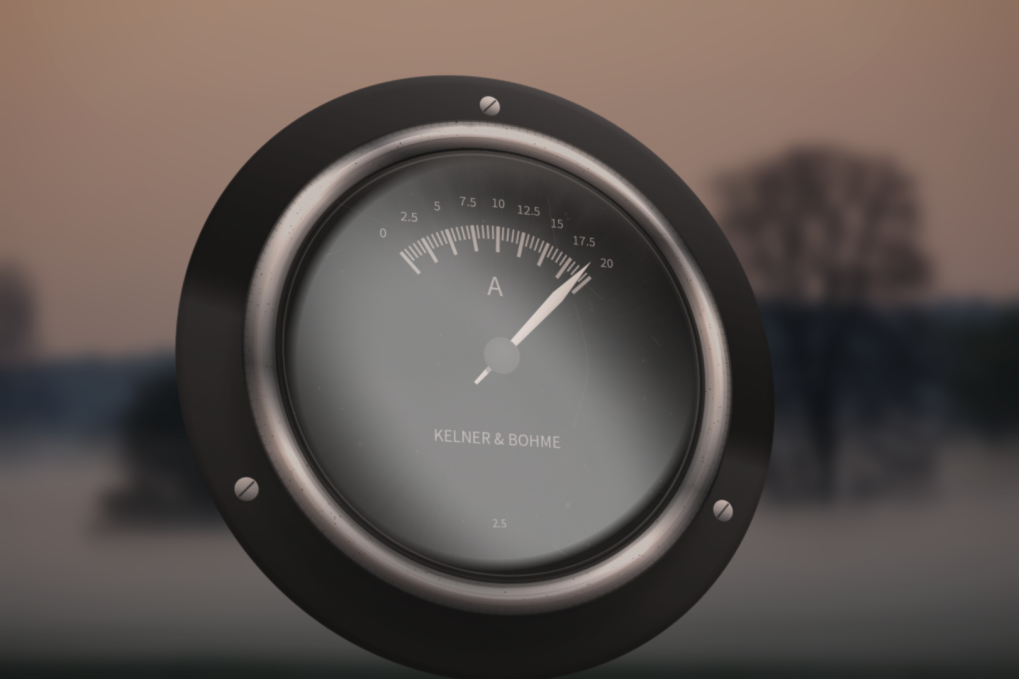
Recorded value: 19 A
